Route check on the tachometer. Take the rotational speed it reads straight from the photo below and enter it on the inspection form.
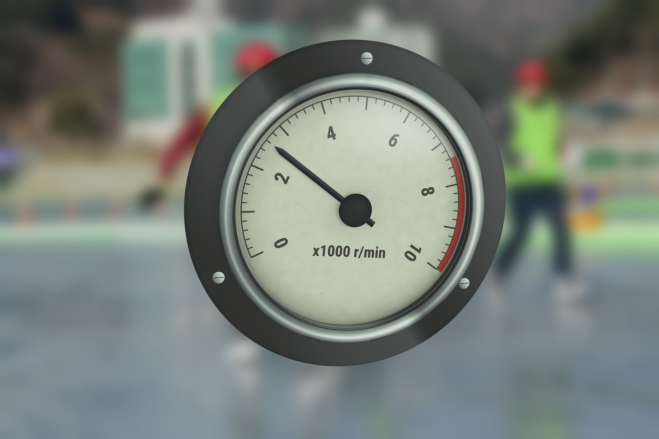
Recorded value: 2600 rpm
